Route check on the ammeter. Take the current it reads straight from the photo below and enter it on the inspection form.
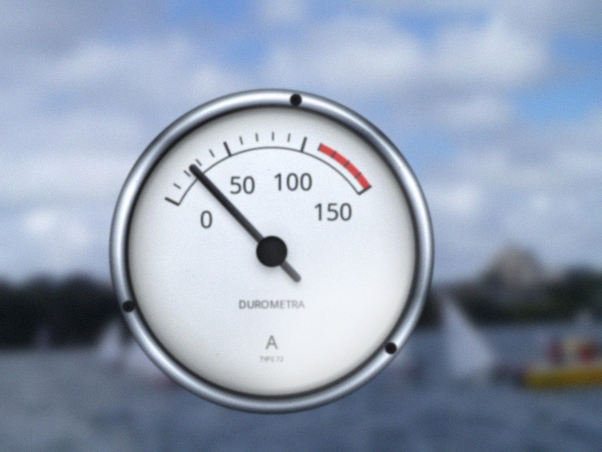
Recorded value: 25 A
